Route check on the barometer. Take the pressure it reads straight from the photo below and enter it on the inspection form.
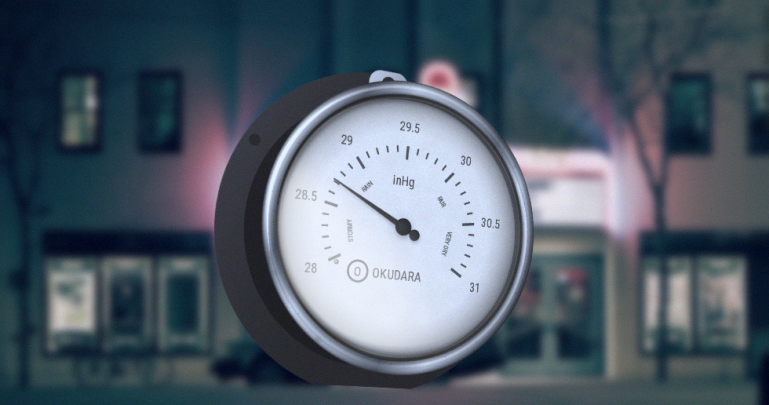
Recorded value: 28.7 inHg
